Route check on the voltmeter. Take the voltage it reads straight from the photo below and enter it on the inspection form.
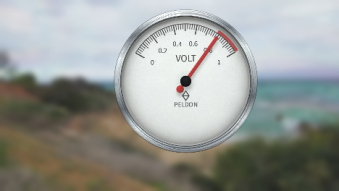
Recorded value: 0.8 V
